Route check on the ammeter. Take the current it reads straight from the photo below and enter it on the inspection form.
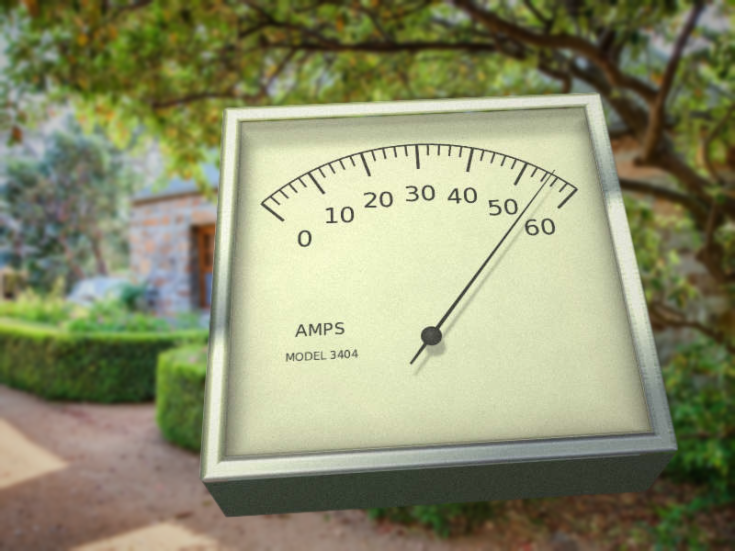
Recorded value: 55 A
